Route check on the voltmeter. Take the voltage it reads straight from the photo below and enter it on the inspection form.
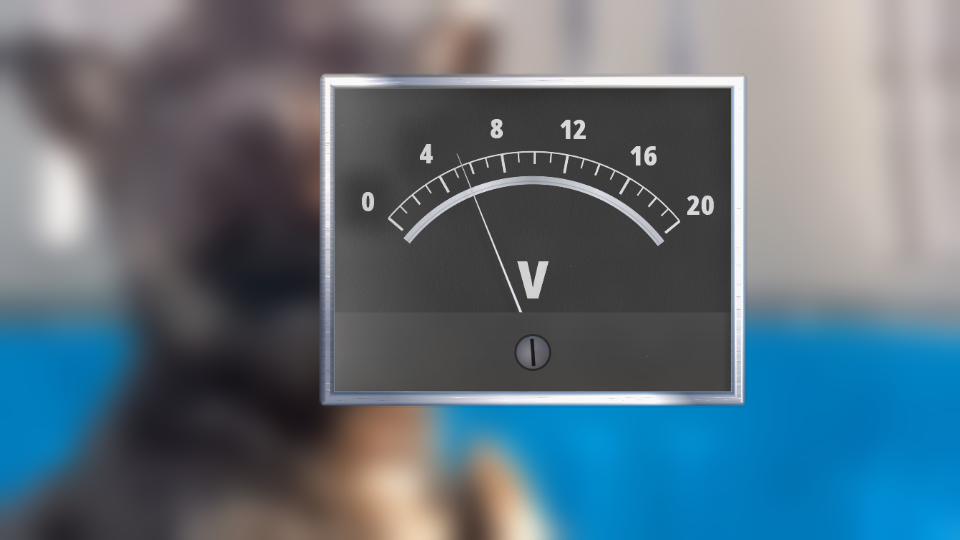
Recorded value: 5.5 V
